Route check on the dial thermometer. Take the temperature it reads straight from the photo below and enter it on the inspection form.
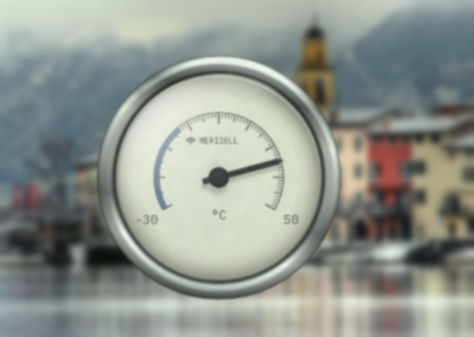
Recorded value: 35 °C
